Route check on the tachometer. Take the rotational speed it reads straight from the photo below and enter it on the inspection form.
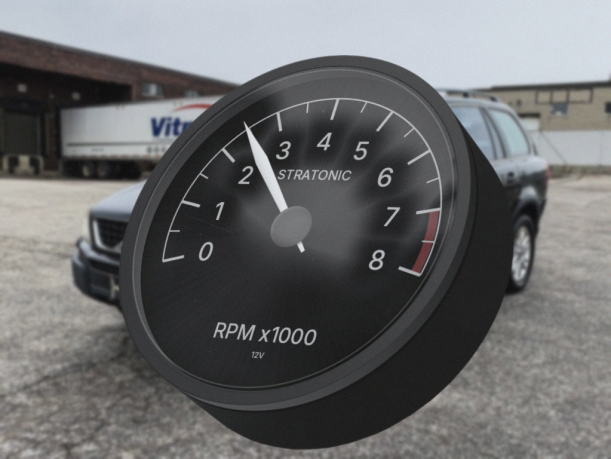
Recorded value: 2500 rpm
